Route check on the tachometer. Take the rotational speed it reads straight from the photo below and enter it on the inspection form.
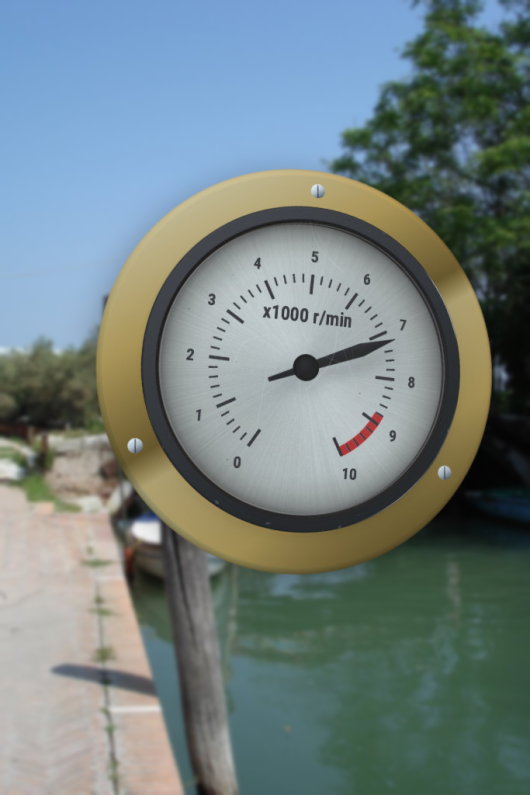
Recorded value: 7200 rpm
